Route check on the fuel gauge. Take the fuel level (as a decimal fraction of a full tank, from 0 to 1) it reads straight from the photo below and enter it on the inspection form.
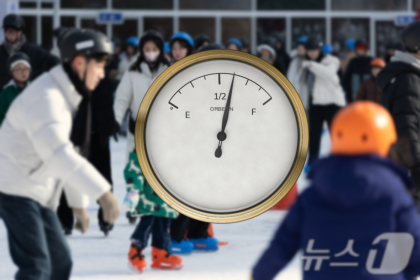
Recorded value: 0.625
